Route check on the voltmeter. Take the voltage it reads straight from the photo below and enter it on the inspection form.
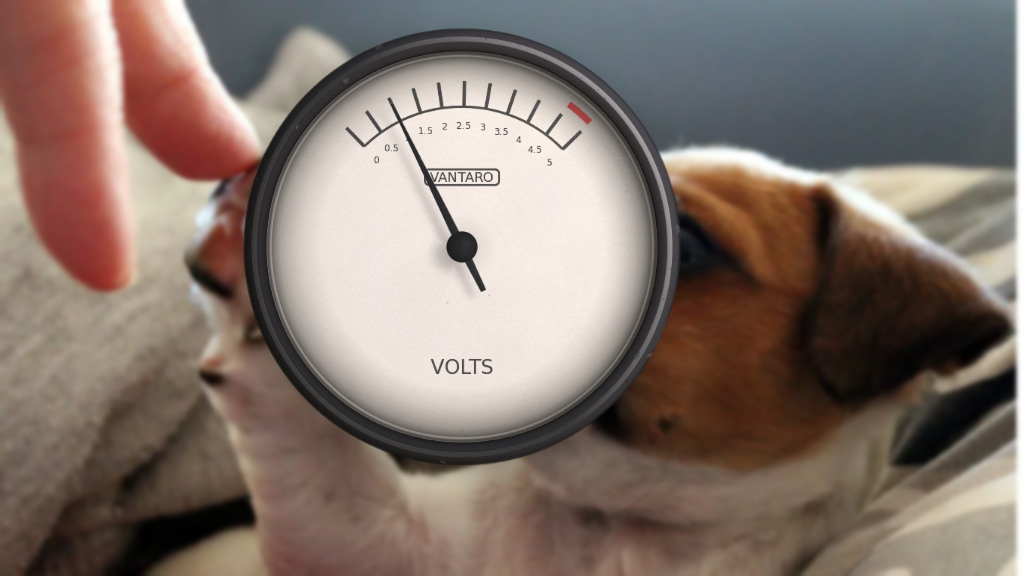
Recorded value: 1 V
